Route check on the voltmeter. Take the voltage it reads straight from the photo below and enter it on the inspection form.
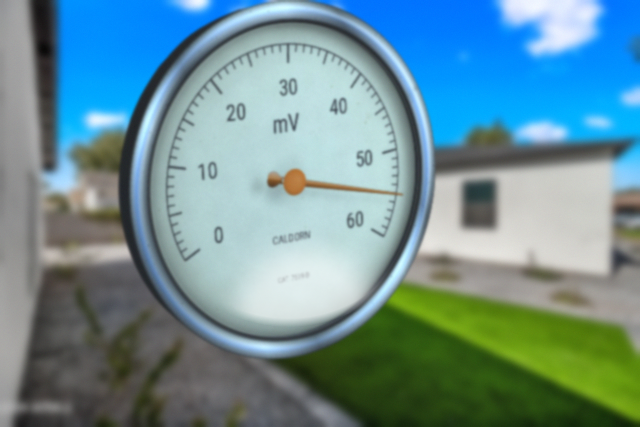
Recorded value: 55 mV
